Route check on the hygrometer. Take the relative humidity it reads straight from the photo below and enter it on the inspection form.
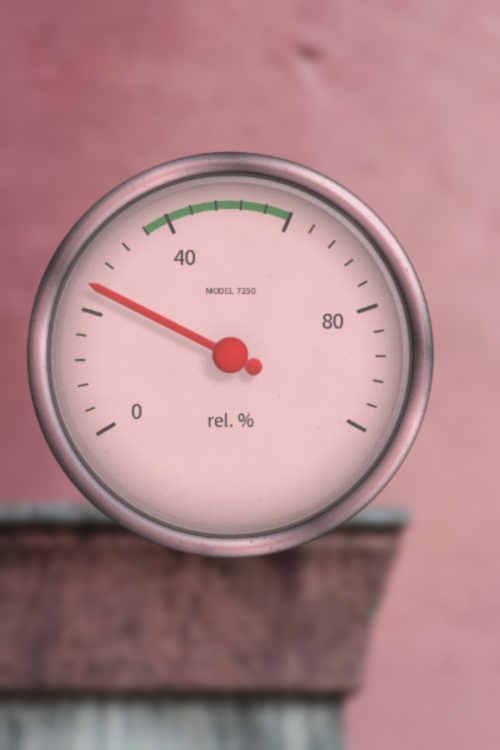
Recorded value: 24 %
